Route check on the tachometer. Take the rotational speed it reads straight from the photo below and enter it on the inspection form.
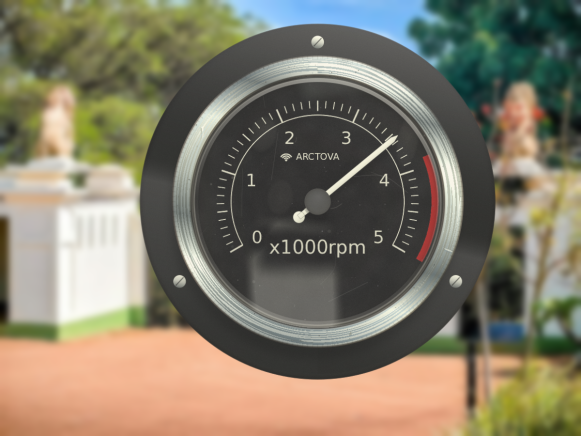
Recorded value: 3550 rpm
